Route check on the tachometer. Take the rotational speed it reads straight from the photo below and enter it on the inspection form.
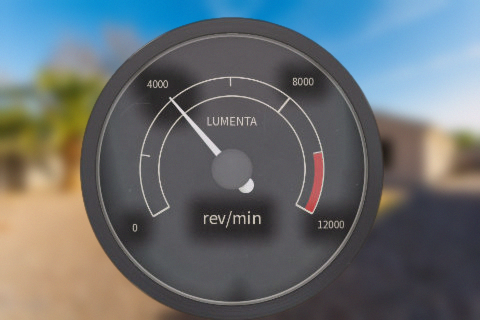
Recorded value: 4000 rpm
